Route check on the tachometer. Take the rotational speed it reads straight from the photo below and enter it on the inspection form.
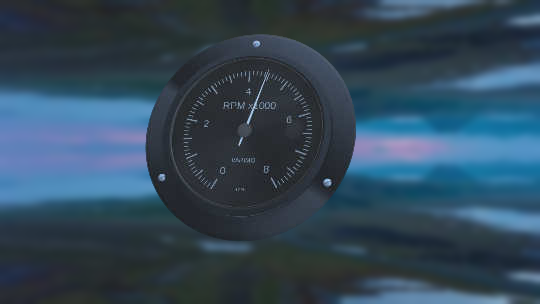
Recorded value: 4500 rpm
